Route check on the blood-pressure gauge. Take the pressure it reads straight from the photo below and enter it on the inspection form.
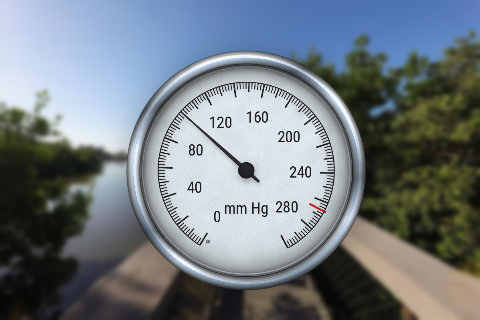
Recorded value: 100 mmHg
